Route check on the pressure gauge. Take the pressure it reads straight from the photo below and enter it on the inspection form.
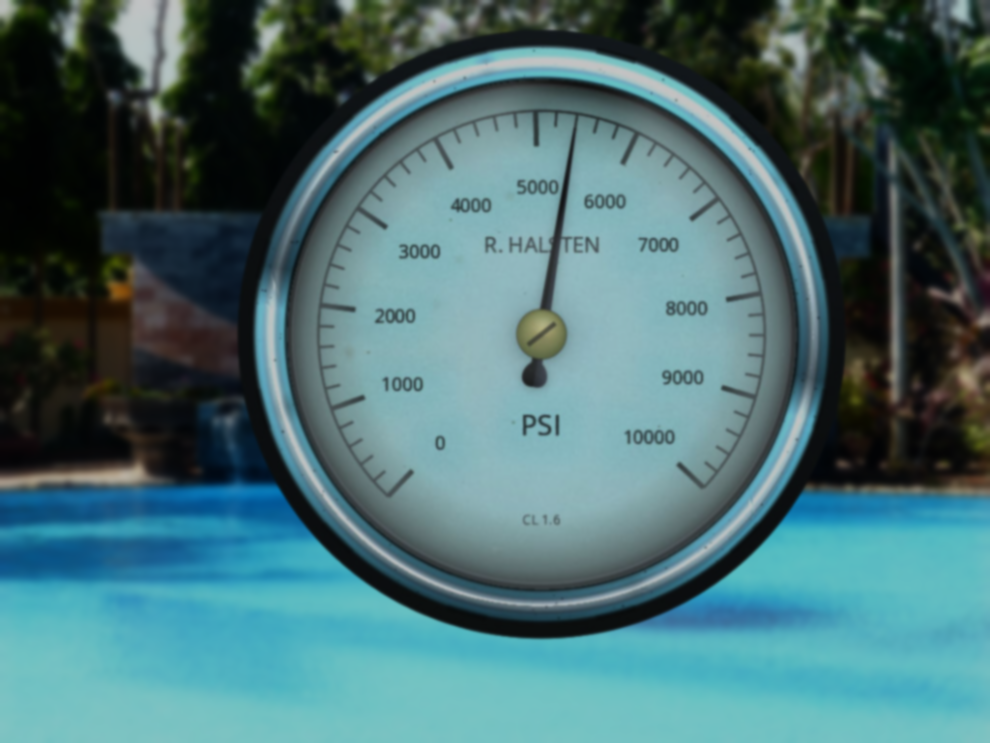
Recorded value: 5400 psi
